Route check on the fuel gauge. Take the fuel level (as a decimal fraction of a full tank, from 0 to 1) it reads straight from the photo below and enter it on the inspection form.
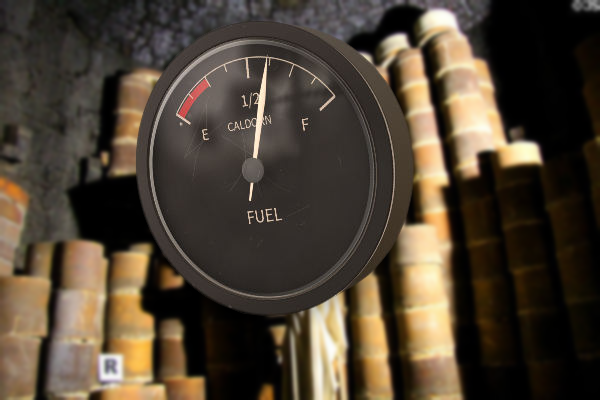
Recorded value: 0.625
